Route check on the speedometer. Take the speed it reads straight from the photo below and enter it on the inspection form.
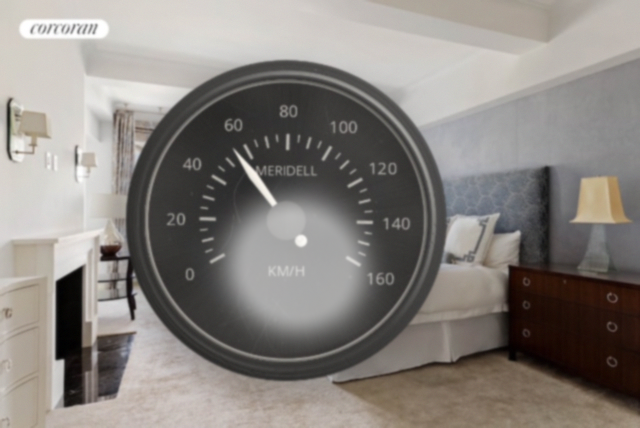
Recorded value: 55 km/h
